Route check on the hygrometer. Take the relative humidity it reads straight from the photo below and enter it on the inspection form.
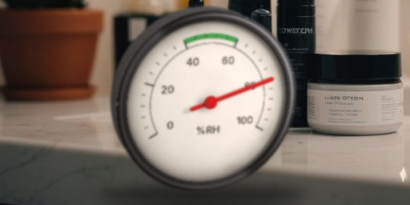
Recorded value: 80 %
